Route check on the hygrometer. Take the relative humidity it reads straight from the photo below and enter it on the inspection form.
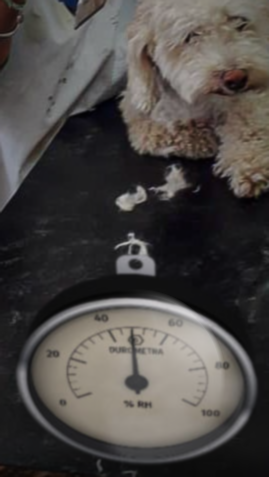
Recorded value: 48 %
